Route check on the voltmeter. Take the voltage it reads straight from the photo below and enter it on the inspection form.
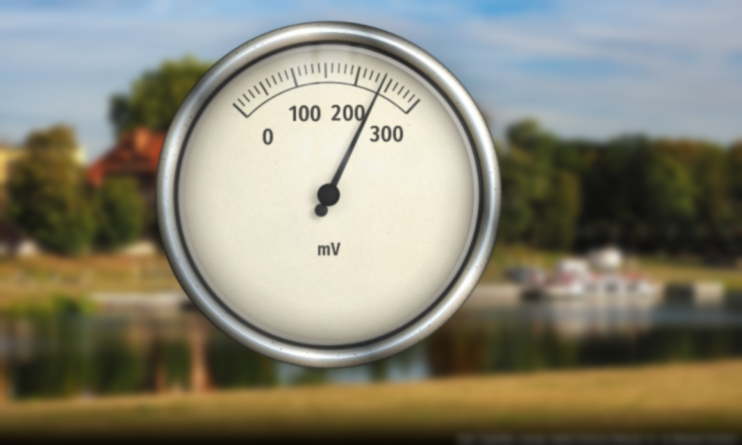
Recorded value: 240 mV
